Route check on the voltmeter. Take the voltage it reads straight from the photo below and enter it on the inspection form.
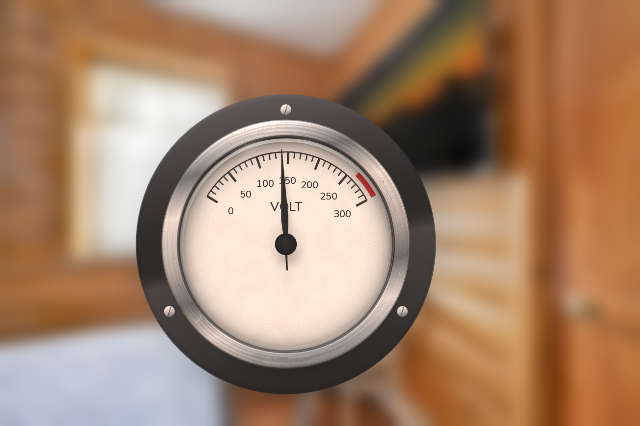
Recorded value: 140 V
